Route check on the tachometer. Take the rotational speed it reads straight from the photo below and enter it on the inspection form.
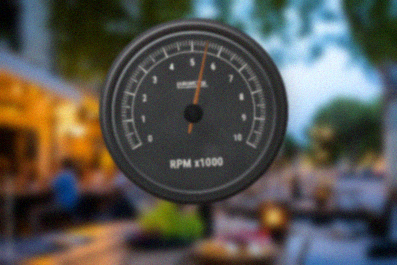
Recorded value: 5500 rpm
